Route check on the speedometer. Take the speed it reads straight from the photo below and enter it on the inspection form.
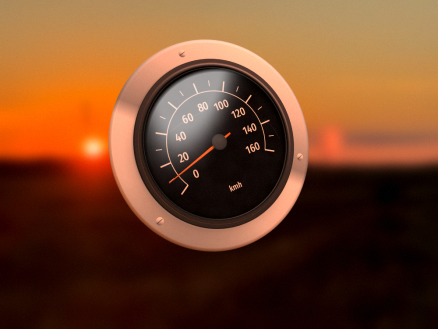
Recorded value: 10 km/h
